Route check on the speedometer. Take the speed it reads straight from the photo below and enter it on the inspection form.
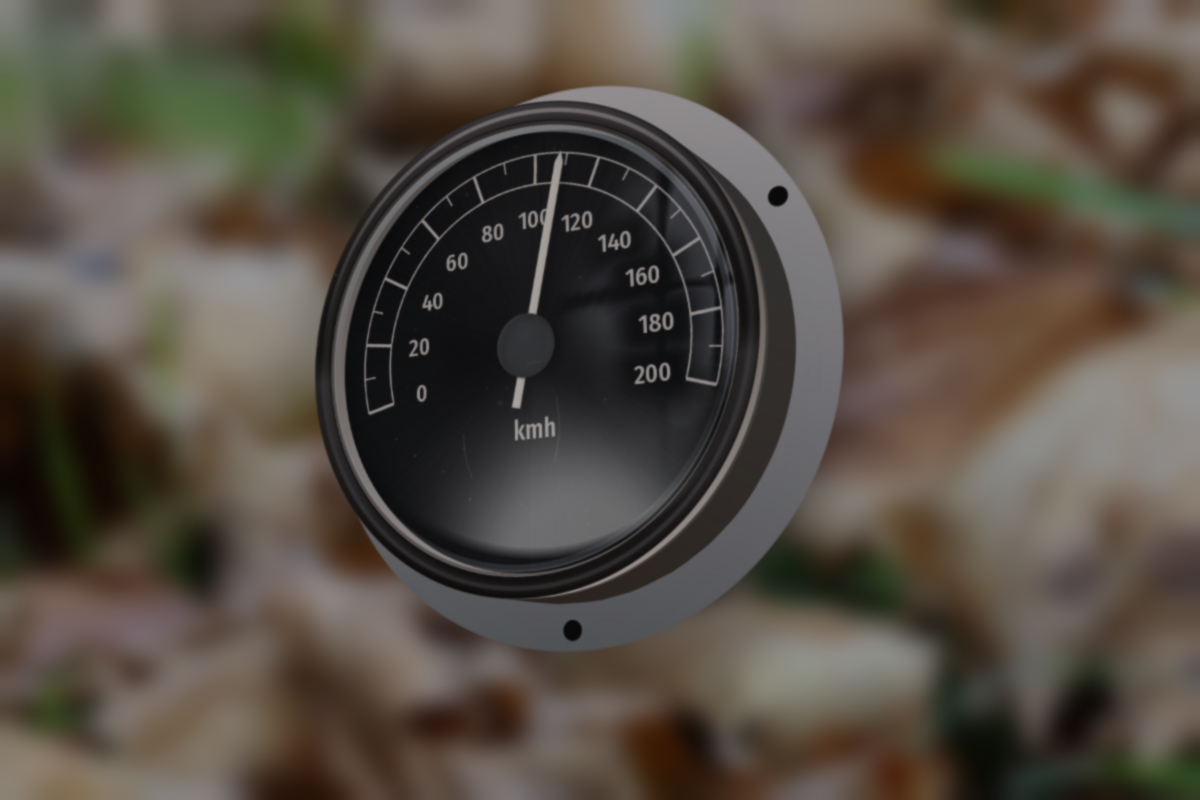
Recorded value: 110 km/h
